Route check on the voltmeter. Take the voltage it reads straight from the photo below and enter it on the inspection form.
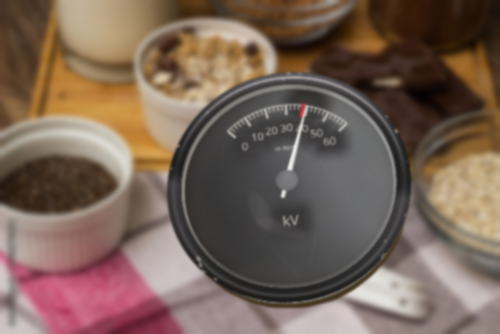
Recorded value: 40 kV
